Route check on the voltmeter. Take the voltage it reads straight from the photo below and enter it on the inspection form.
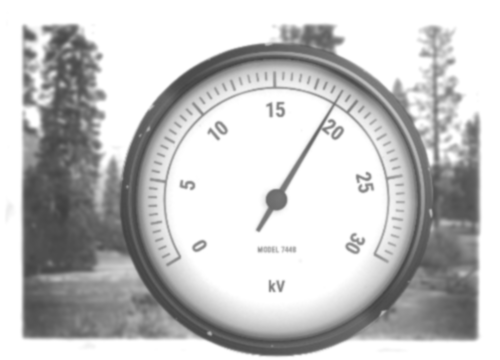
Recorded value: 19 kV
